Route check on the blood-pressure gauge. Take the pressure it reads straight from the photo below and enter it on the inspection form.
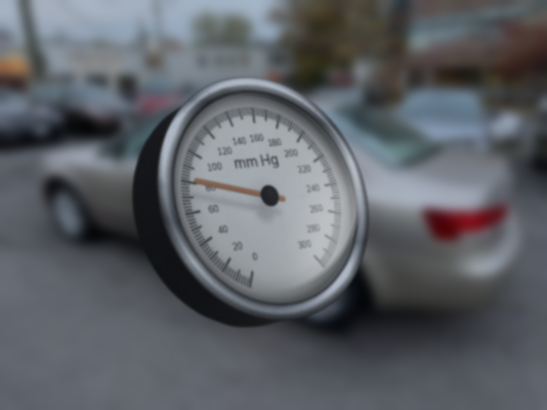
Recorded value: 80 mmHg
